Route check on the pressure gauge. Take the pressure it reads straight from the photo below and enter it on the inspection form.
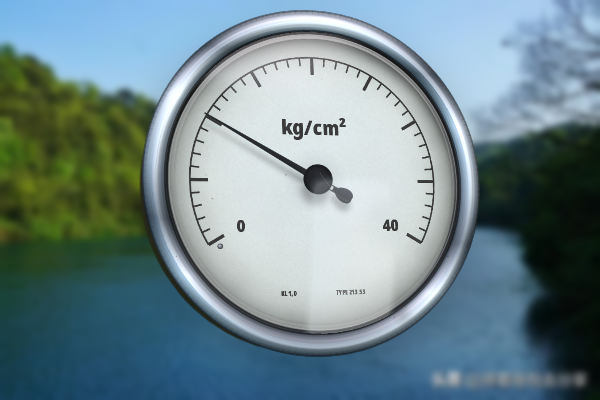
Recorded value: 10 kg/cm²
